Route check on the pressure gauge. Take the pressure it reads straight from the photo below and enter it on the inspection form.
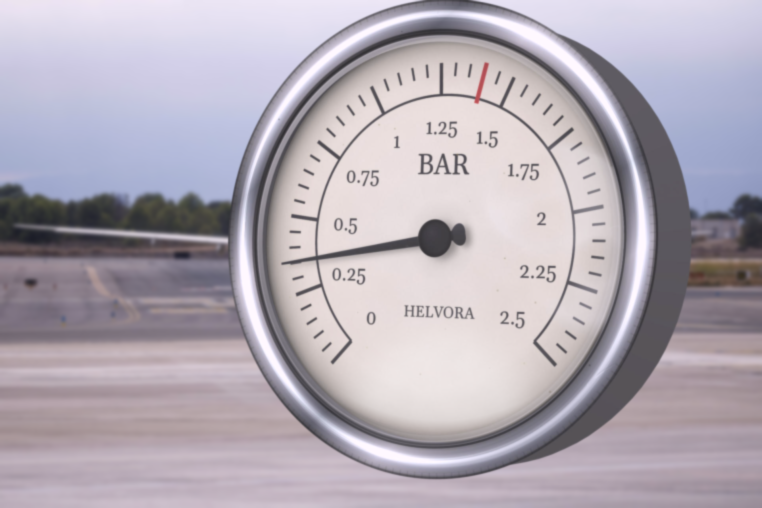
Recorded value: 0.35 bar
